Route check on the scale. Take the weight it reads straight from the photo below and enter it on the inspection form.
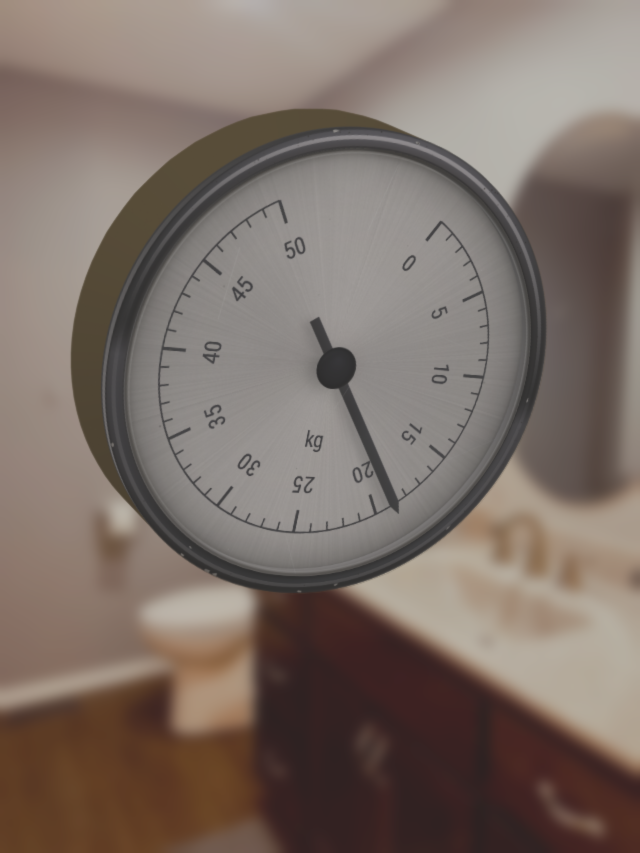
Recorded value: 19 kg
